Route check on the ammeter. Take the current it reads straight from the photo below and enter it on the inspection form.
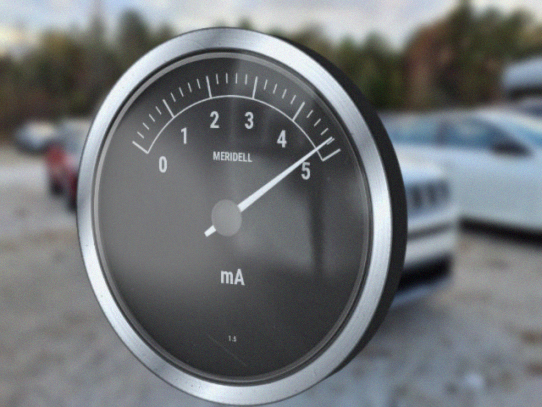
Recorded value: 4.8 mA
